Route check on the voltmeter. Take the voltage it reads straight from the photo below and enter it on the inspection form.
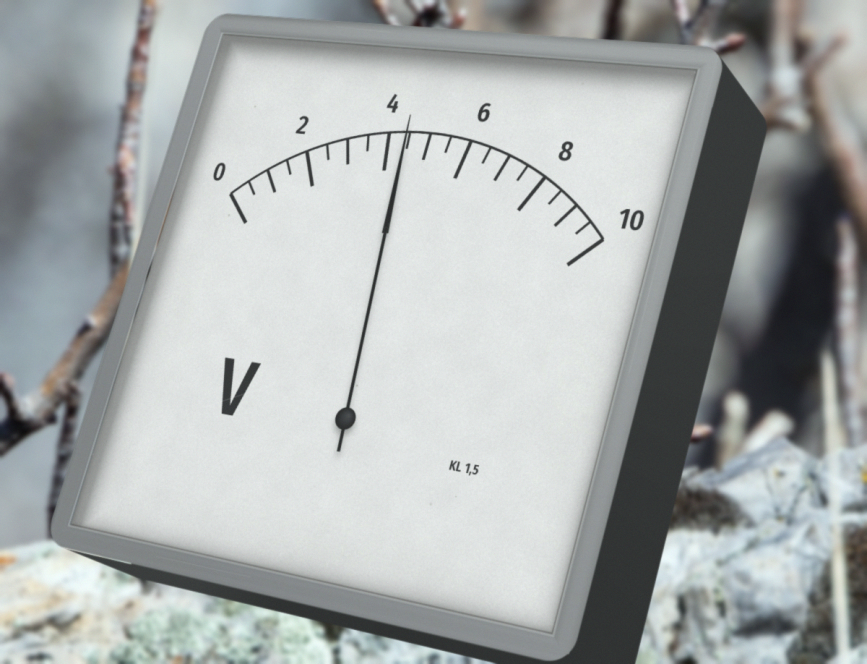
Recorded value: 4.5 V
